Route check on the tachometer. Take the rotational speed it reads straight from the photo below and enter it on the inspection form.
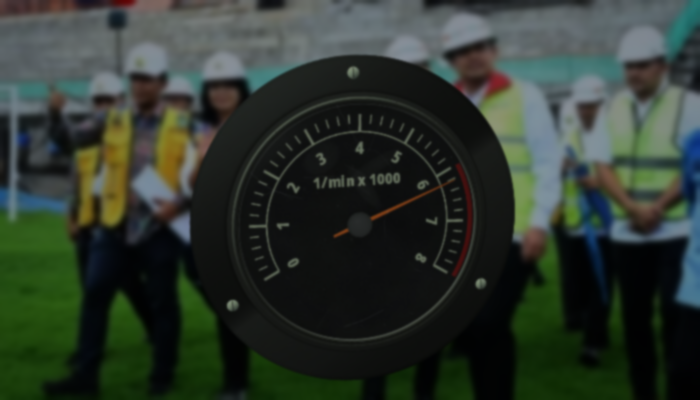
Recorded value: 6200 rpm
